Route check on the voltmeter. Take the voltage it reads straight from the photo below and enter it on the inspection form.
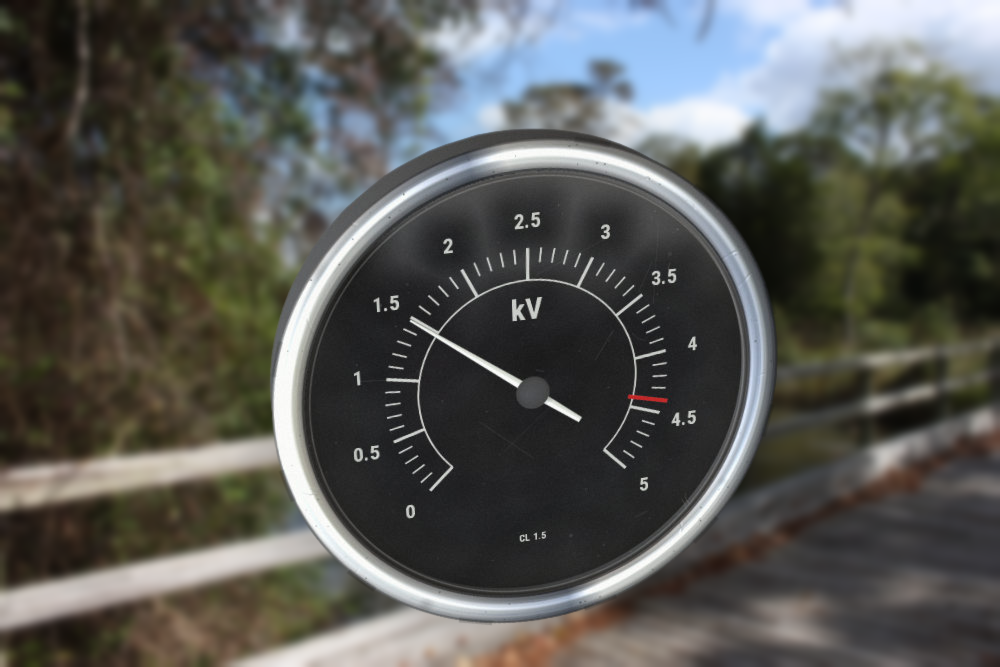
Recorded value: 1.5 kV
